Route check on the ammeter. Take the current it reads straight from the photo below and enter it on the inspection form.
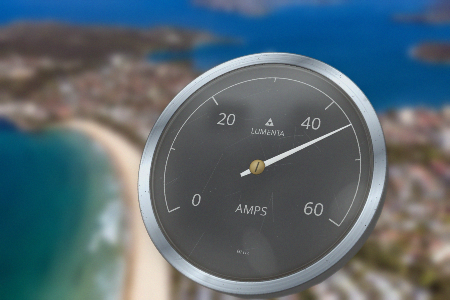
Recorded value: 45 A
